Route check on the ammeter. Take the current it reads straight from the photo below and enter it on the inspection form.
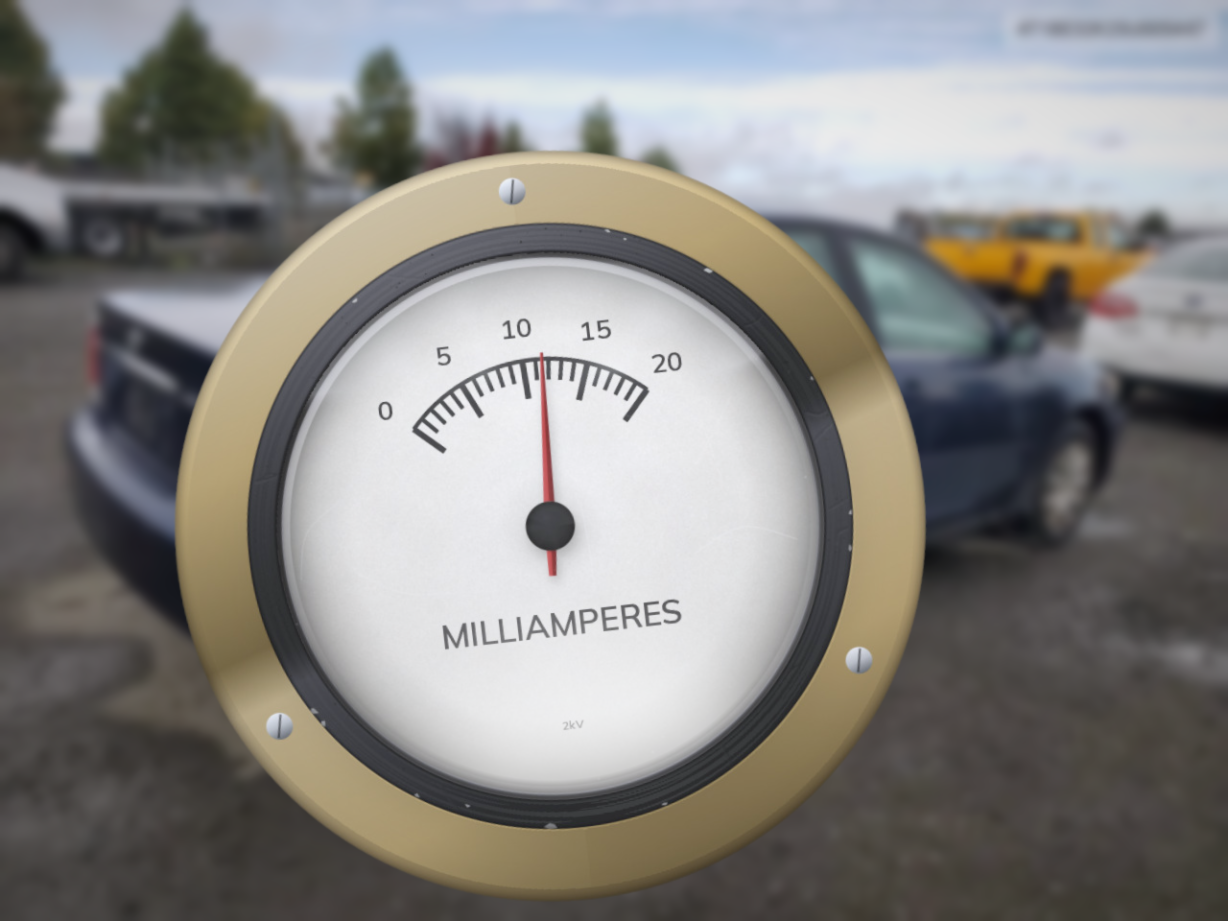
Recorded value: 11.5 mA
